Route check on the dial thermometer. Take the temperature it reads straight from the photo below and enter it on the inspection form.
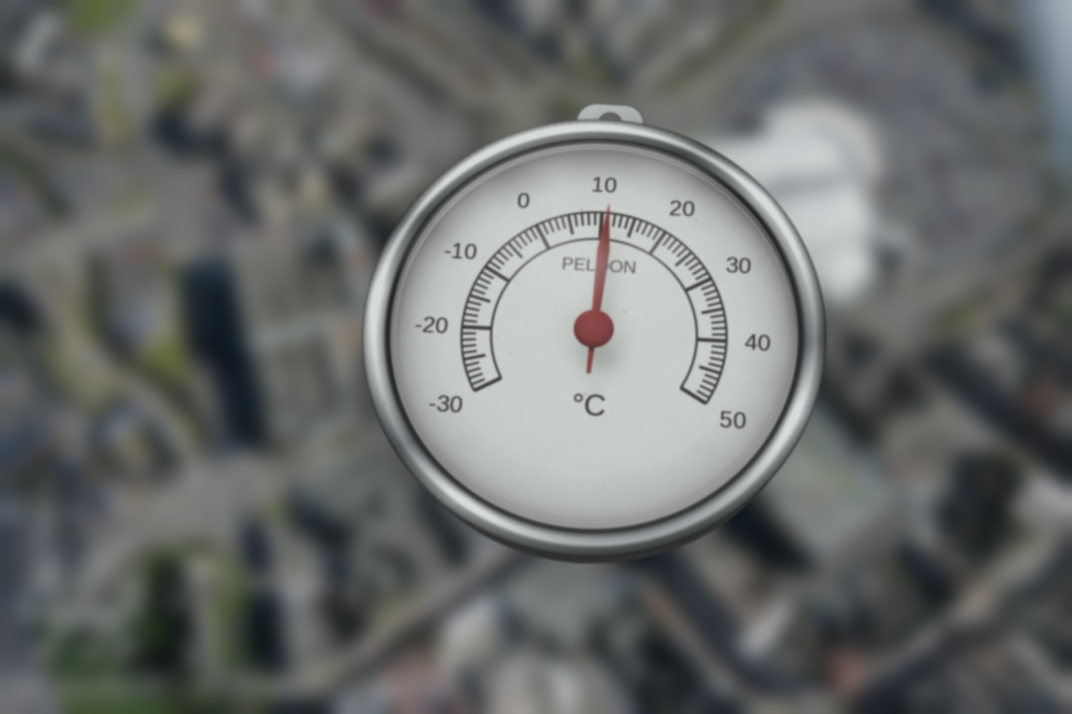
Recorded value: 11 °C
